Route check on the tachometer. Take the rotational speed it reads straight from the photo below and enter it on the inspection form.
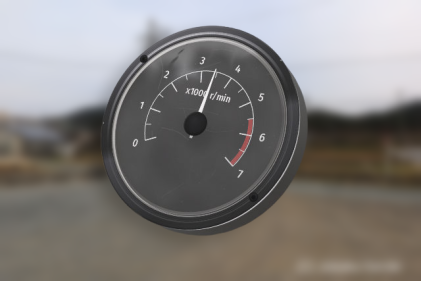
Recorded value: 3500 rpm
